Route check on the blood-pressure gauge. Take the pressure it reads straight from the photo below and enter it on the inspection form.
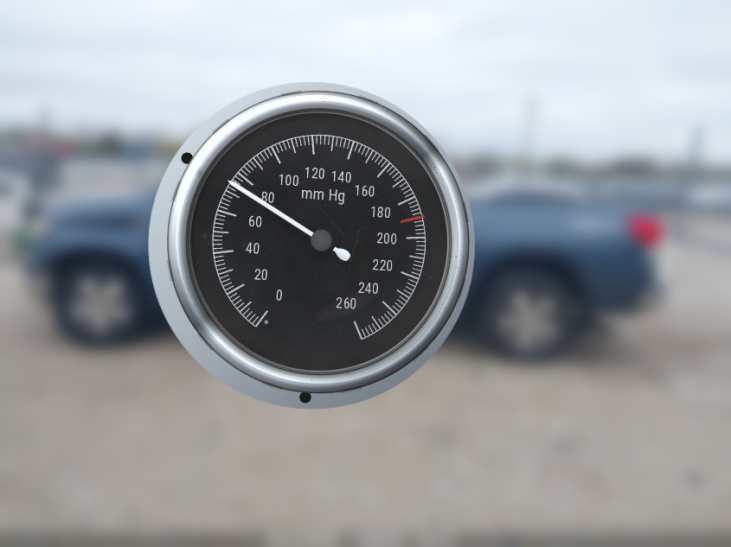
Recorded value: 74 mmHg
